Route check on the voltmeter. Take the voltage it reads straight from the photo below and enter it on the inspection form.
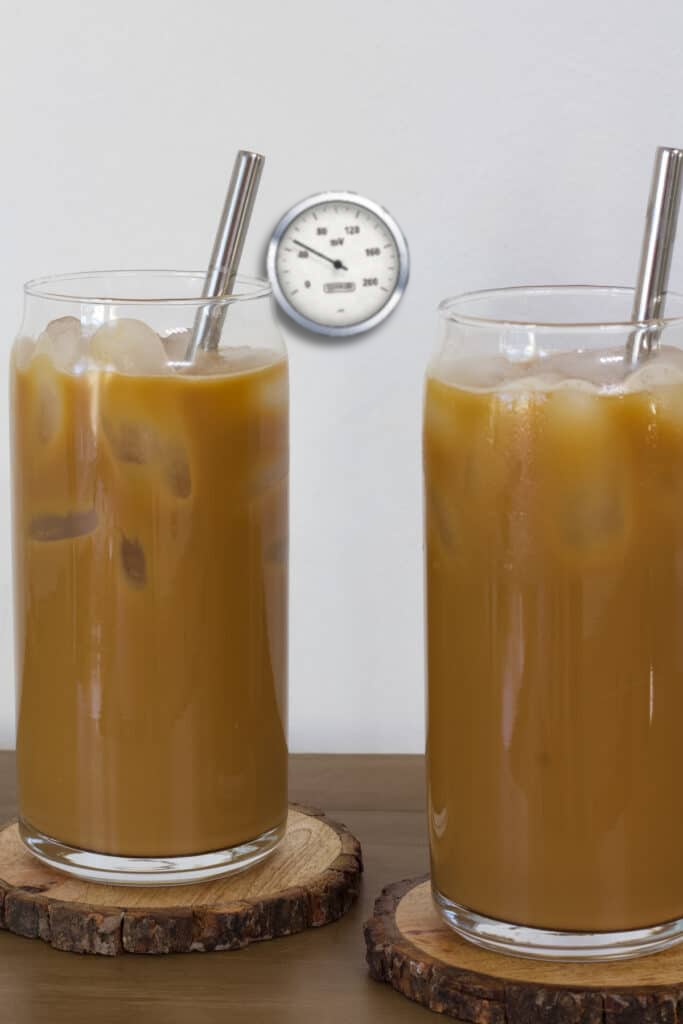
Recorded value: 50 mV
